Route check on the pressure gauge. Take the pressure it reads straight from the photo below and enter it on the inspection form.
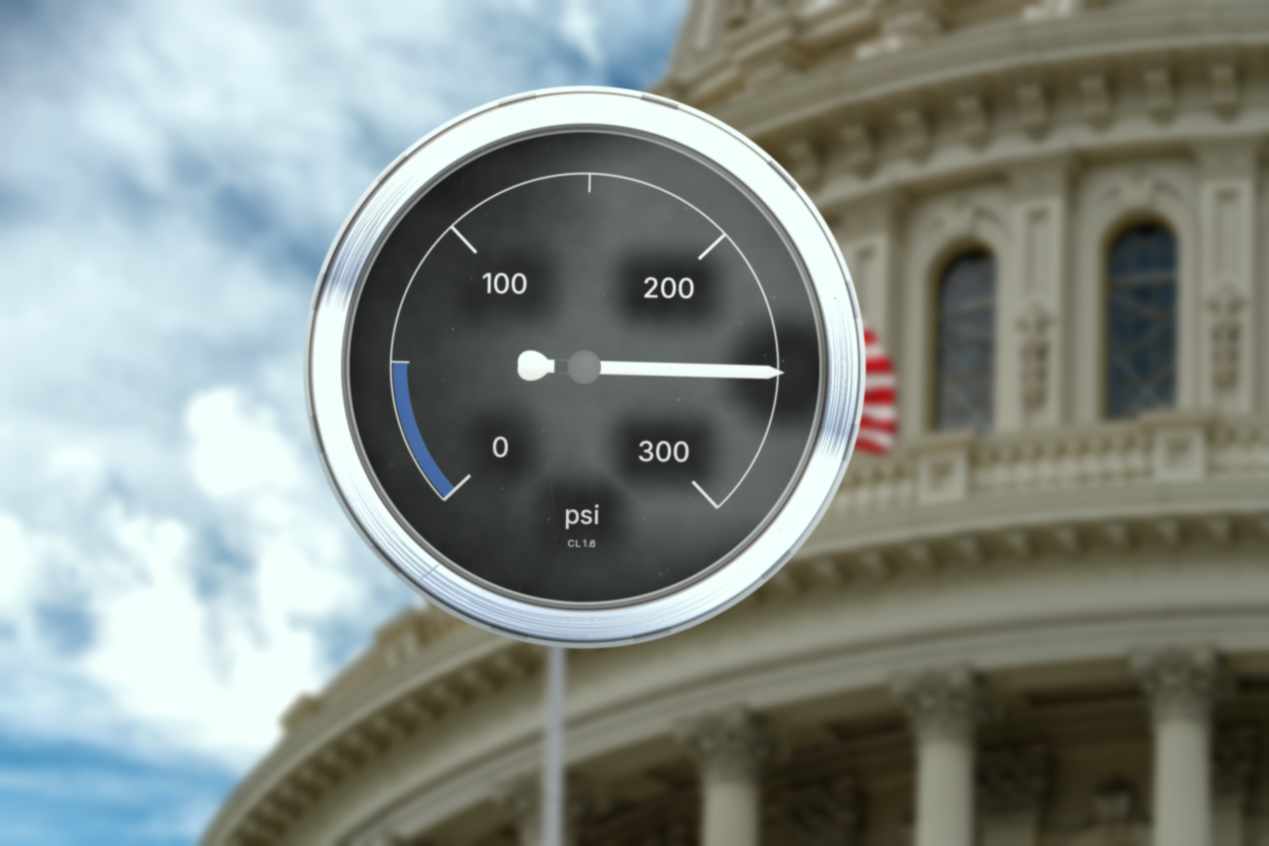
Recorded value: 250 psi
